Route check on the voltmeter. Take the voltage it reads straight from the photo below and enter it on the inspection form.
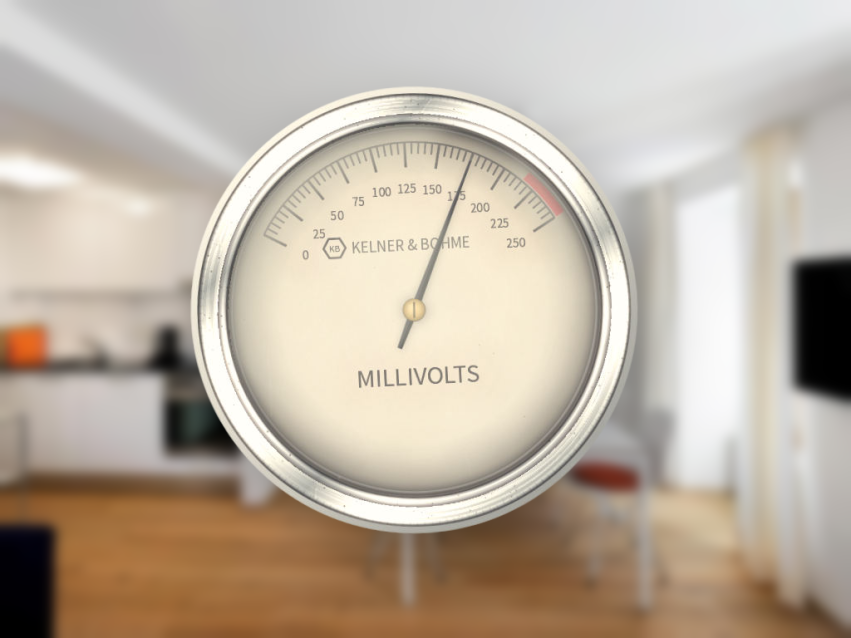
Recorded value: 175 mV
